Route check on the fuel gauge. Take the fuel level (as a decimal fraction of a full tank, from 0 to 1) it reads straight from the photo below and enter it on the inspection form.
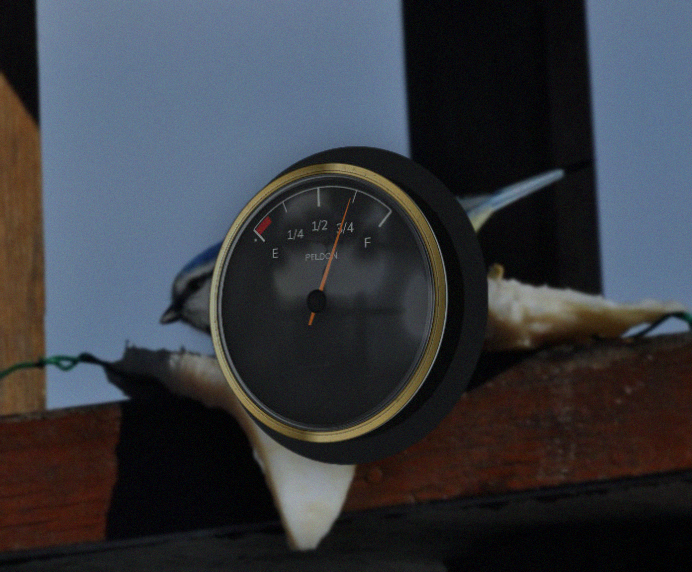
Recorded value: 0.75
